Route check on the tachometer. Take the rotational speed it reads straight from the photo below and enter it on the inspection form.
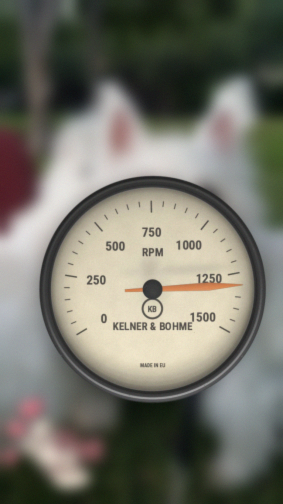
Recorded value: 1300 rpm
